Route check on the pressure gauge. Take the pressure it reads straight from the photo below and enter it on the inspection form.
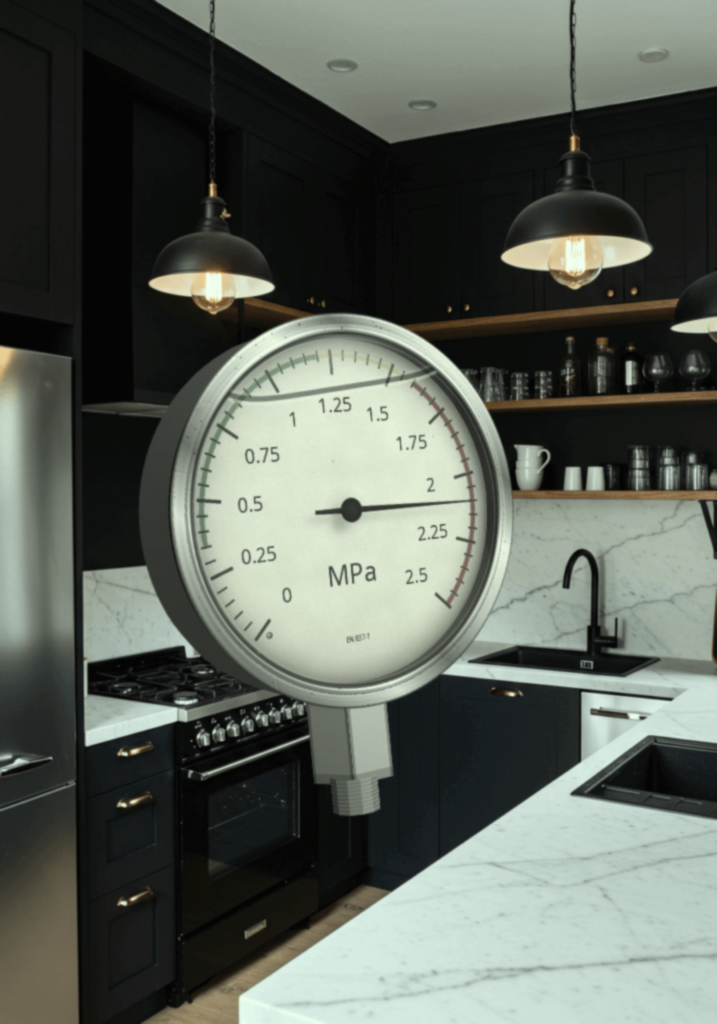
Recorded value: 2.1 MPa
